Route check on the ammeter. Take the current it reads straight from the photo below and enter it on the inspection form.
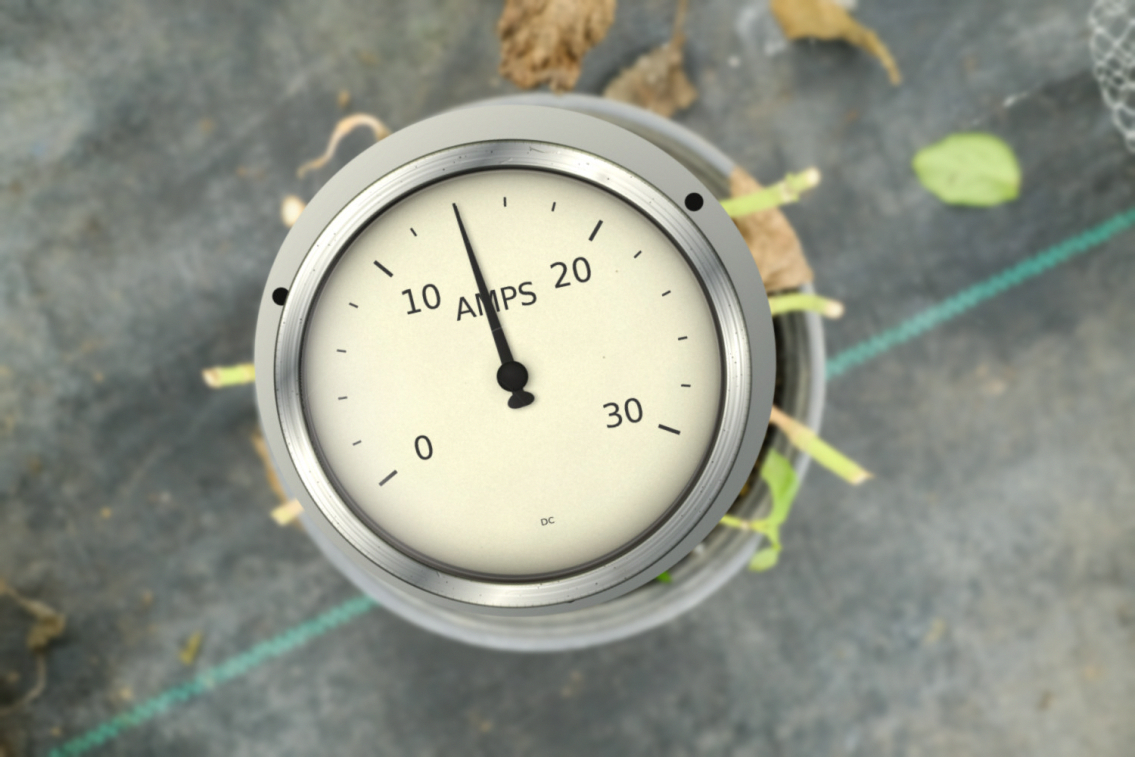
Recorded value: 14 A
